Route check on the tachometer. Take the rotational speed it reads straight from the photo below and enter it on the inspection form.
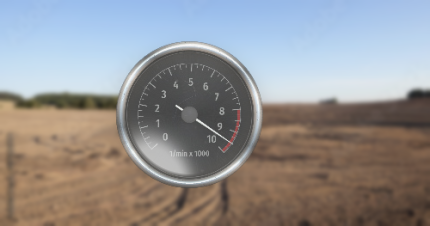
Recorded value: 9500 rpm
